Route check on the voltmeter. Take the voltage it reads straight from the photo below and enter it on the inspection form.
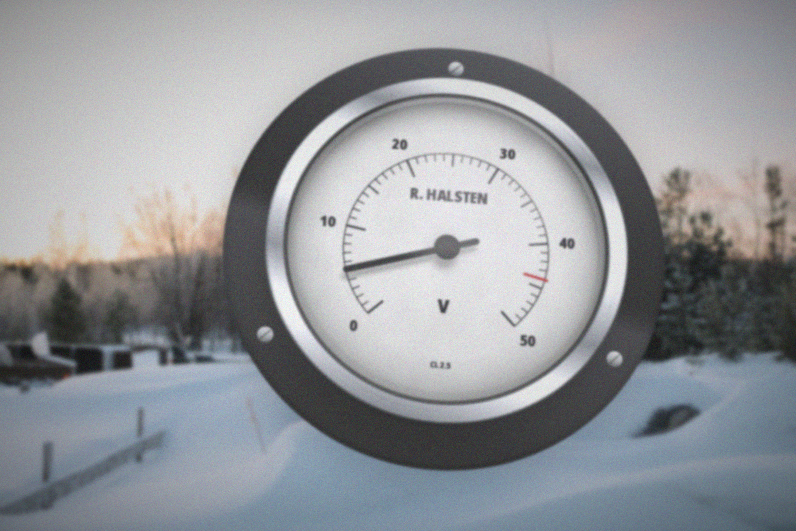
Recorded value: 5 V
